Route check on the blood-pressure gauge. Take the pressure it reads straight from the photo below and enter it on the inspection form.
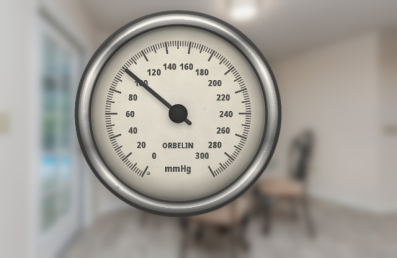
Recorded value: 100 mmHg
